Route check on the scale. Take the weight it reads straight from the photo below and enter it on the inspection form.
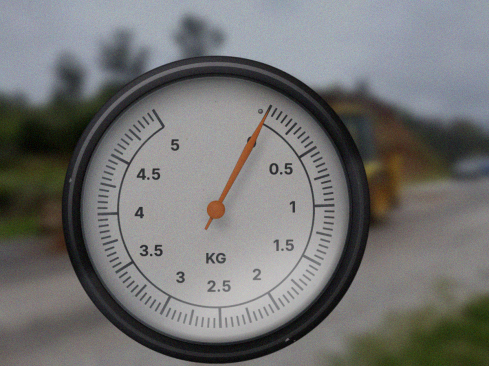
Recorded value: 0 kg
